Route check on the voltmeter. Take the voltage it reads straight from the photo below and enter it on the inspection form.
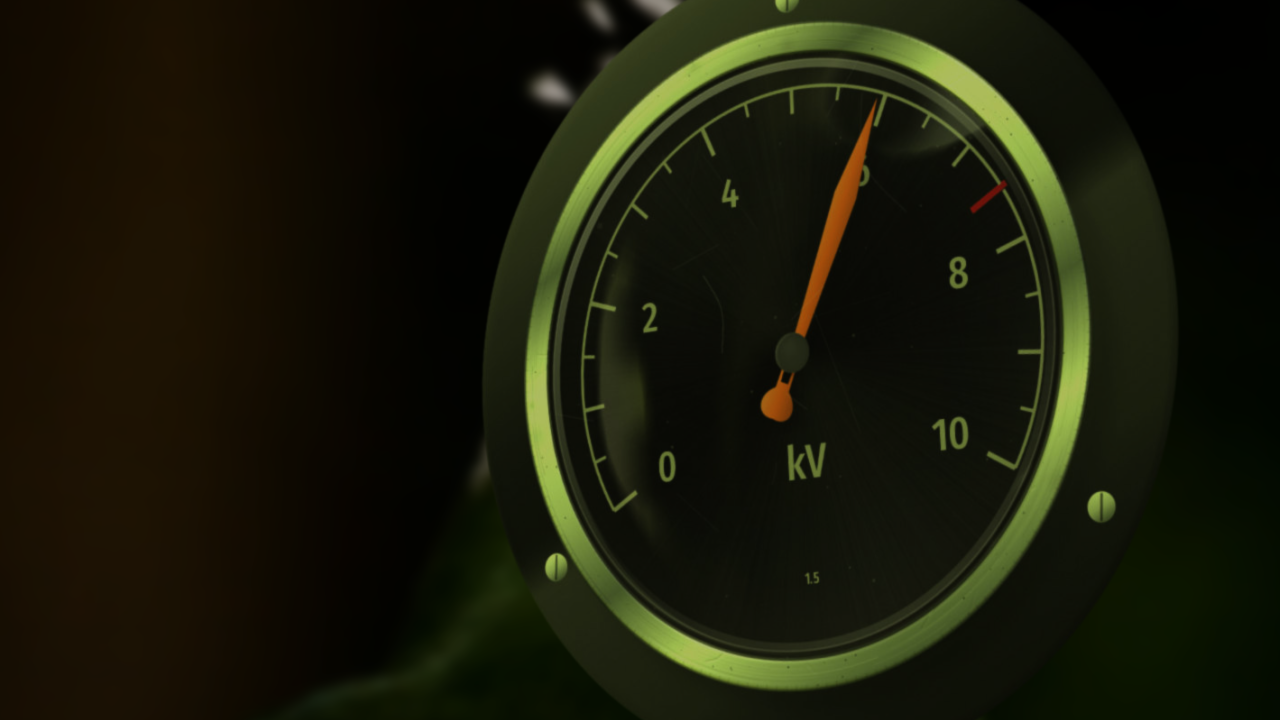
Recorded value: 6 kV
